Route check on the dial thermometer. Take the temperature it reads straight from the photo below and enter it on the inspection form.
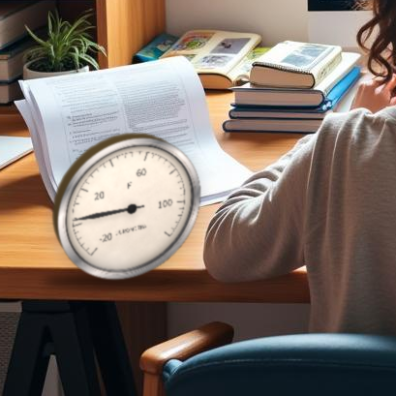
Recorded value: 4 °F
